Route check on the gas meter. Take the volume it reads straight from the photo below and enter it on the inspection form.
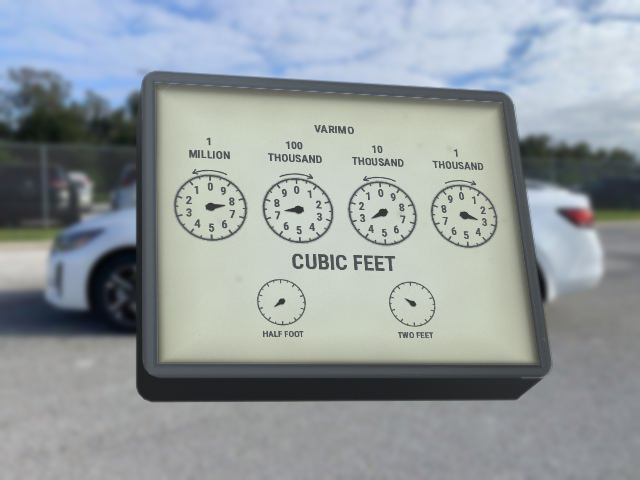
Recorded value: 773300 ft³
